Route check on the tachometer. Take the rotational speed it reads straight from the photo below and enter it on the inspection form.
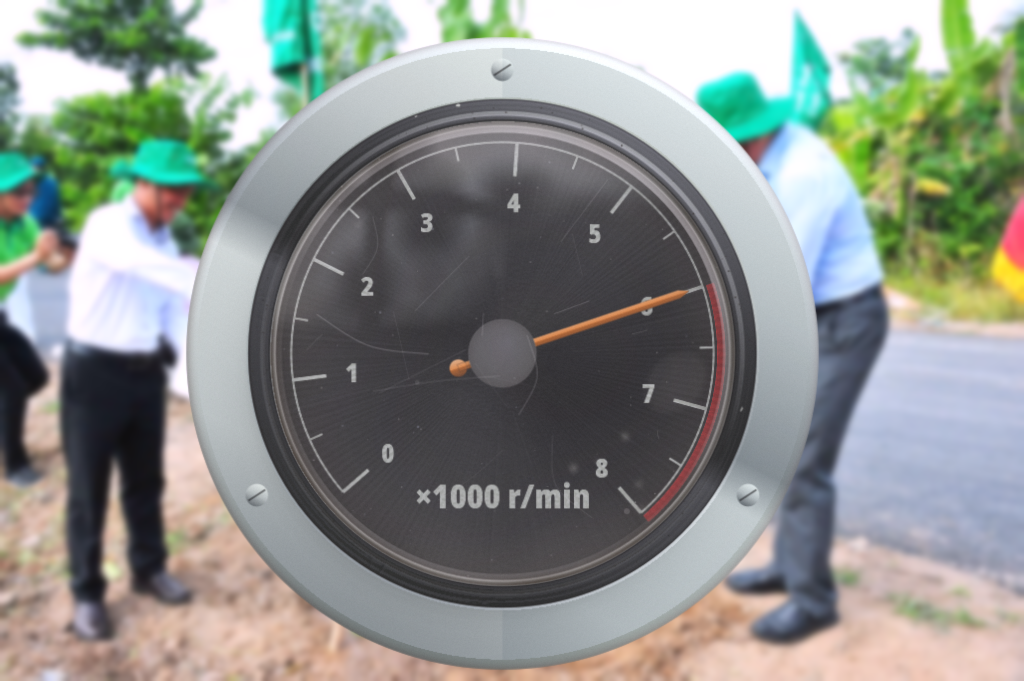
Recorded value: 6000 rpm
